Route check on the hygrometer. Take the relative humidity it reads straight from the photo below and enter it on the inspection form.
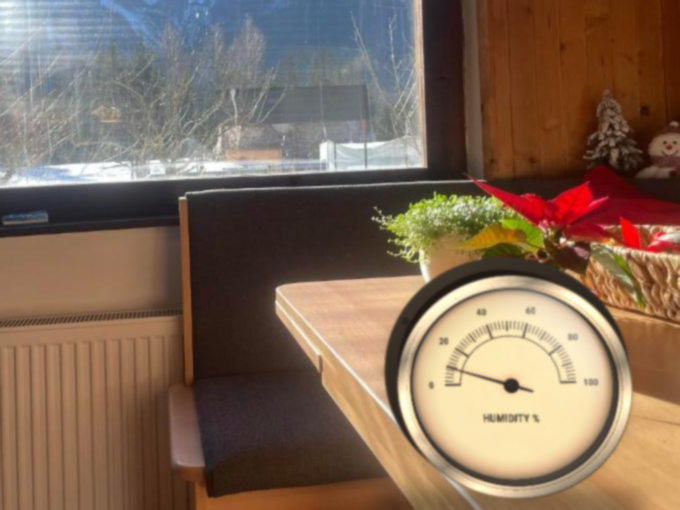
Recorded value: 10 %
